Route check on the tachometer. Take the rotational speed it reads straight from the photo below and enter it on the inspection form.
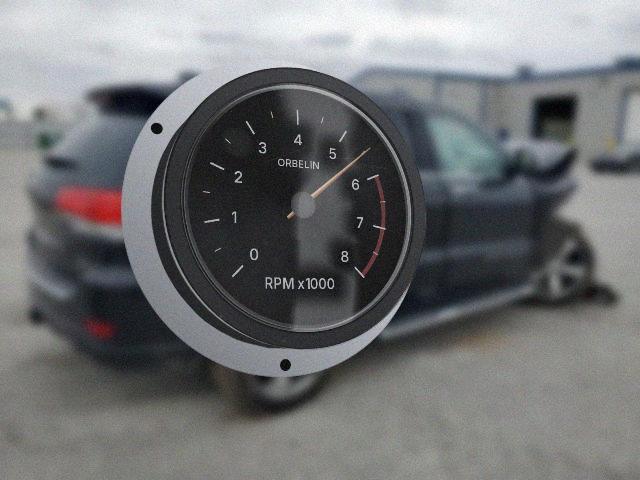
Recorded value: 5500 rpm
